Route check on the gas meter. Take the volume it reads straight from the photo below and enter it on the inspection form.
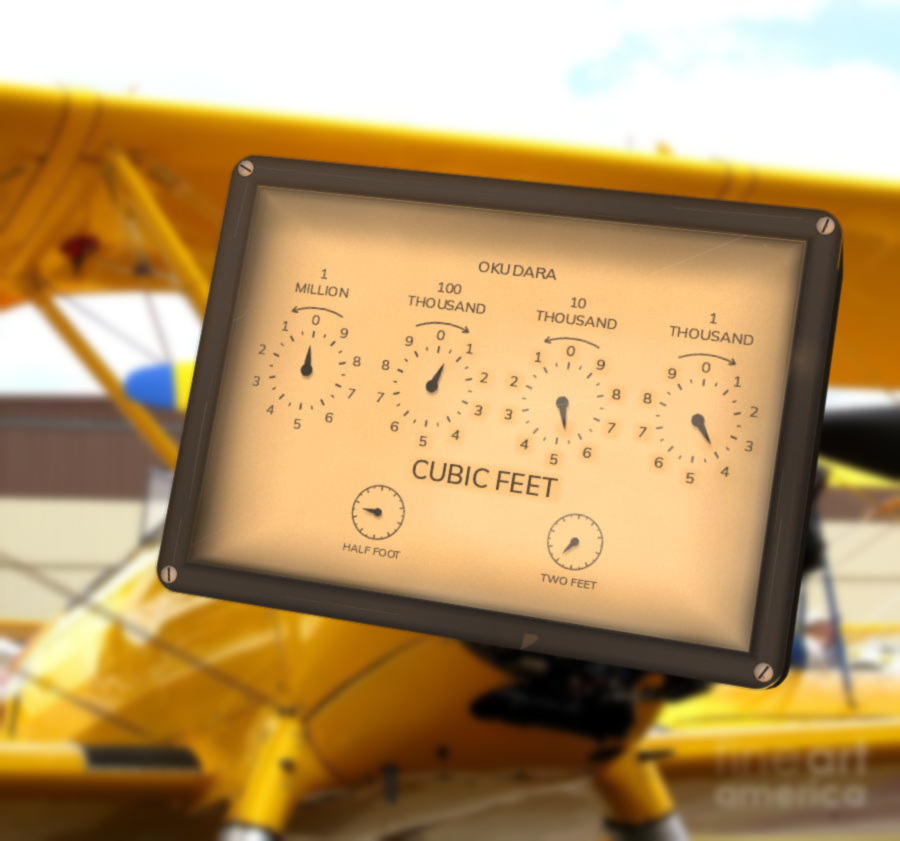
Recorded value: 5400 ft³
